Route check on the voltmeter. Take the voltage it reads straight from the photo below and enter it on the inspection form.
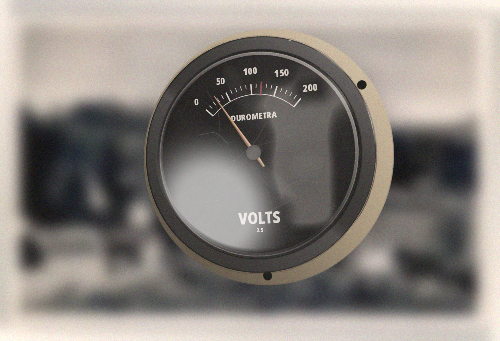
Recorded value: 30 V
